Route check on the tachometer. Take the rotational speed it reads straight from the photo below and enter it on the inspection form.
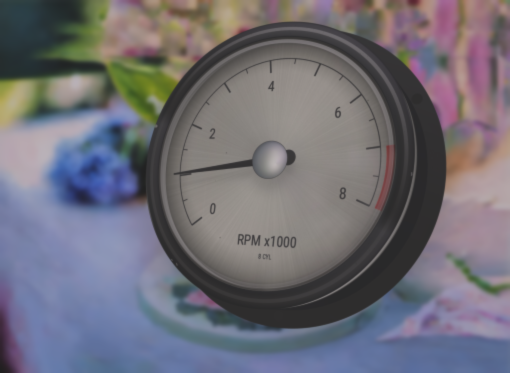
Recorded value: 1000 rpm
